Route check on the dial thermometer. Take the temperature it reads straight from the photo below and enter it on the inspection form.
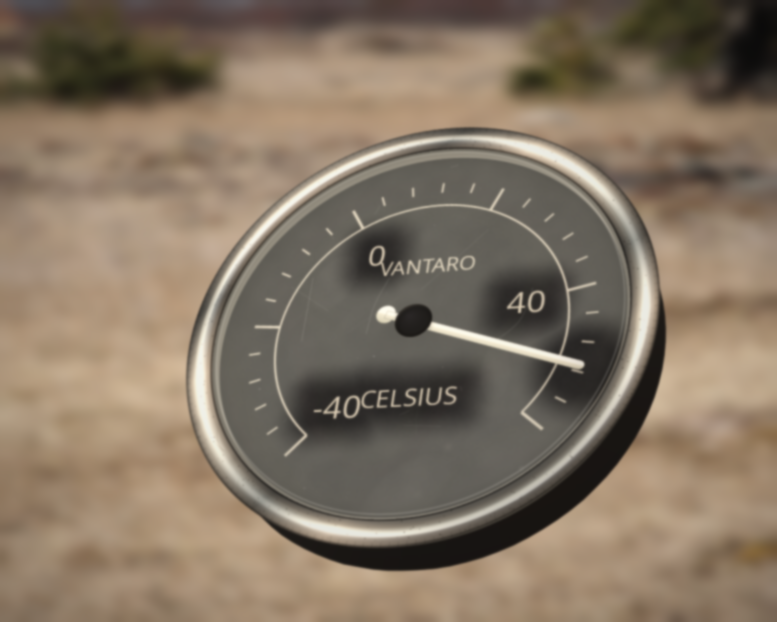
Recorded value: 52 °C
